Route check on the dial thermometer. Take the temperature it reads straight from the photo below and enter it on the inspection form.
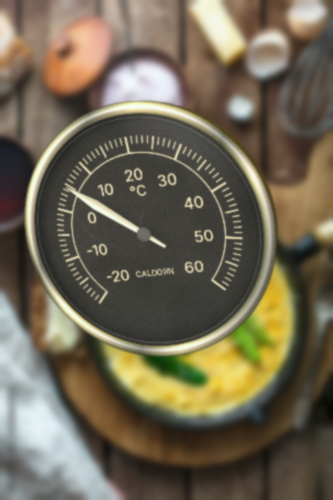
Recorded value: 5 °C
